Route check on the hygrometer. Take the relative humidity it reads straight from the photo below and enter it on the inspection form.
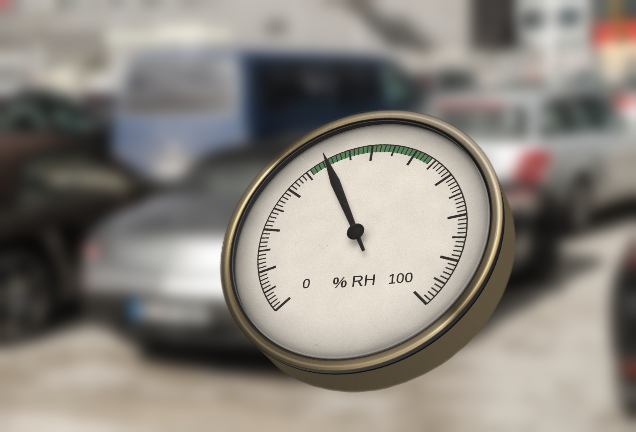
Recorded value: 40 %
